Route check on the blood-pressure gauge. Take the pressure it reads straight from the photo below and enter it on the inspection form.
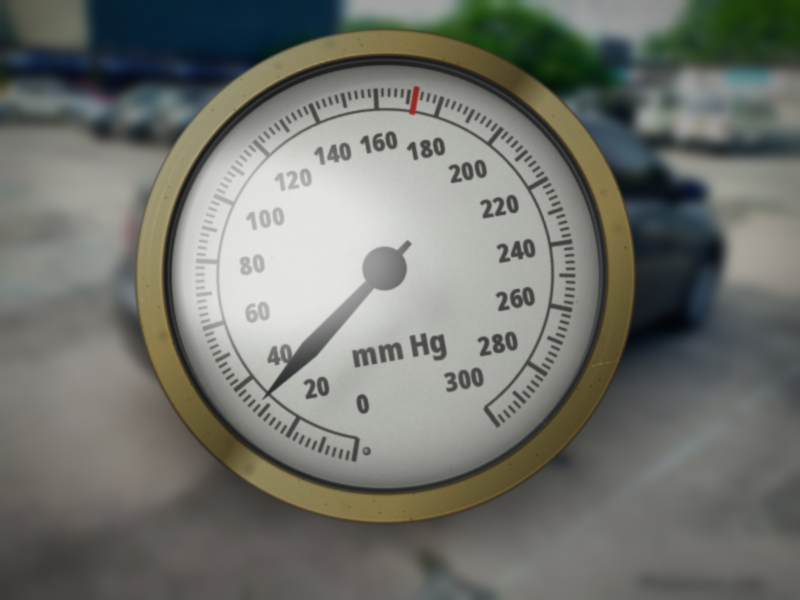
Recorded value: 32 mmHg
